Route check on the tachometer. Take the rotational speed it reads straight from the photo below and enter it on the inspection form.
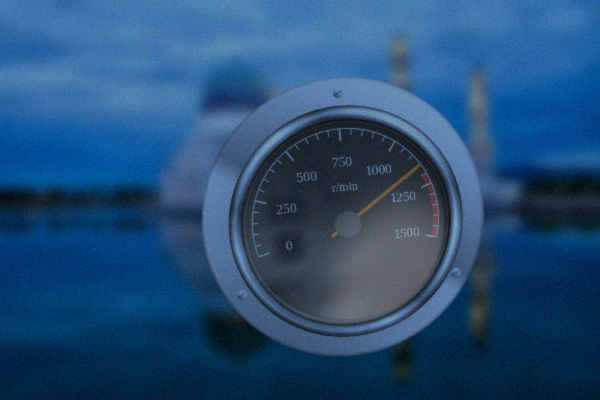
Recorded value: 1150 rpm
